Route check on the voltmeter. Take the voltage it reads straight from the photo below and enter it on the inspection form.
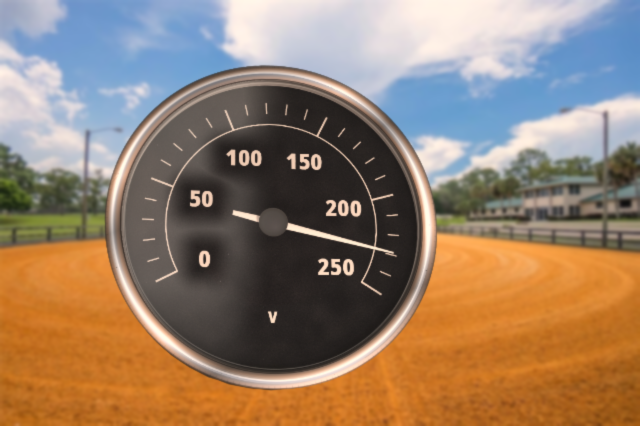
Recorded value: 230 V
